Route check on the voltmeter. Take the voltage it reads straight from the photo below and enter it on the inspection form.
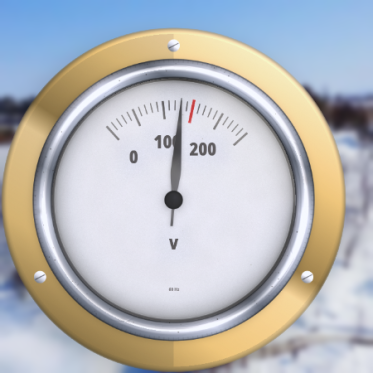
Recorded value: 130 V
